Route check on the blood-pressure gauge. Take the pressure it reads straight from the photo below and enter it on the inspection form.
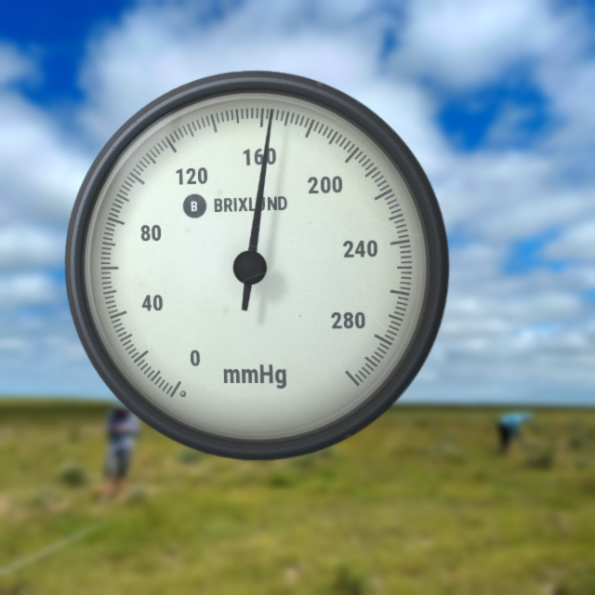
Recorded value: 164 mmHg
